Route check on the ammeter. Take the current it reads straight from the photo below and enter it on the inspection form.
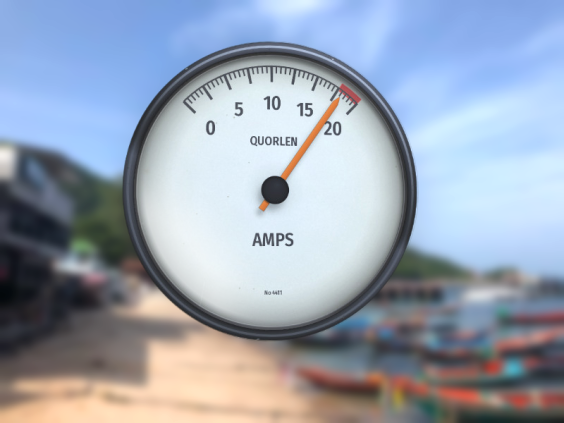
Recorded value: 18 A
